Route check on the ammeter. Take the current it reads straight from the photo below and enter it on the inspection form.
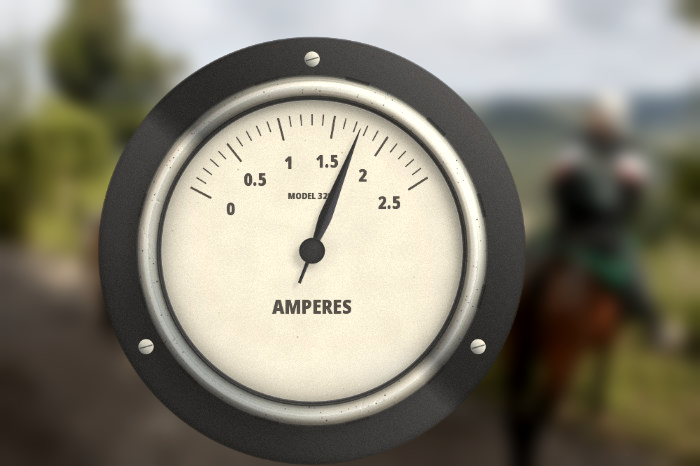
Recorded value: 1.75 A
